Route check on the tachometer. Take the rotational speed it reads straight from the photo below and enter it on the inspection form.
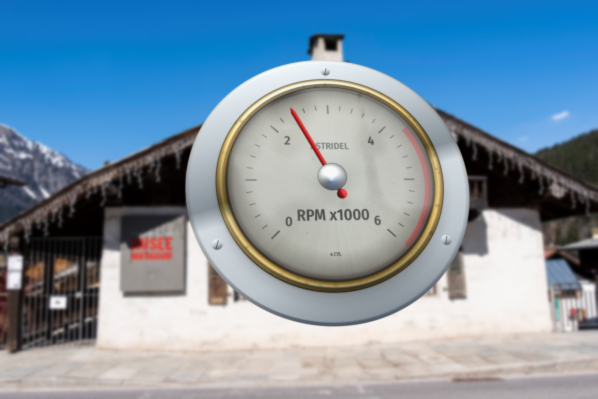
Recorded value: 2400 rpm
